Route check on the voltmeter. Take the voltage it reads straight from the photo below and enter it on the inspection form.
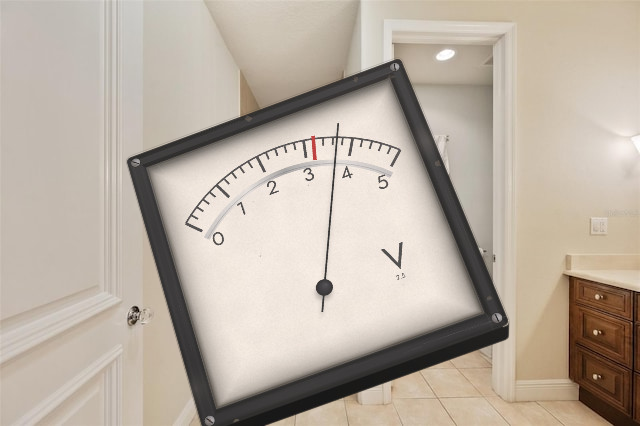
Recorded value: 3.7 V
